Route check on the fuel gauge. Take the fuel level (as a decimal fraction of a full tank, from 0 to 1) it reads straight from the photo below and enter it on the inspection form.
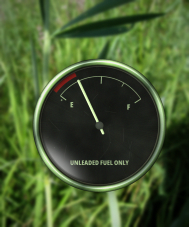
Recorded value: 0.25
